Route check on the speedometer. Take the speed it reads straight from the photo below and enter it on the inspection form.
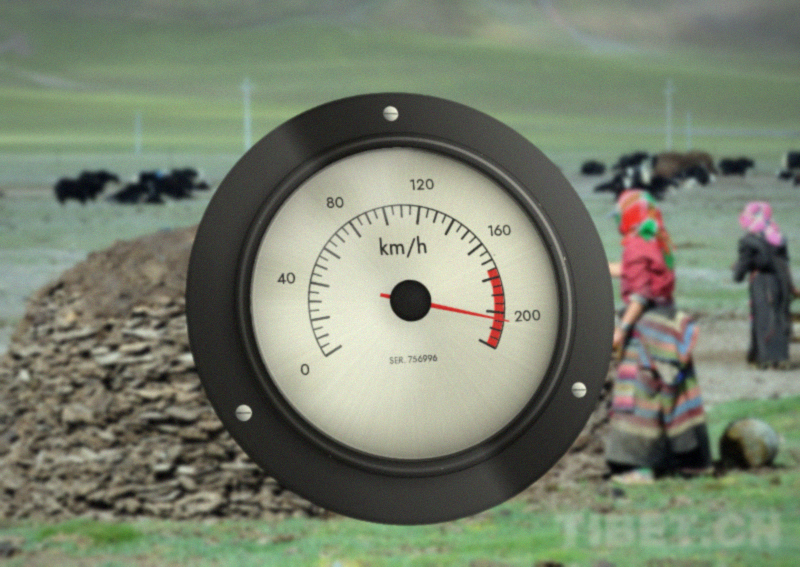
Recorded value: 205 km/h
